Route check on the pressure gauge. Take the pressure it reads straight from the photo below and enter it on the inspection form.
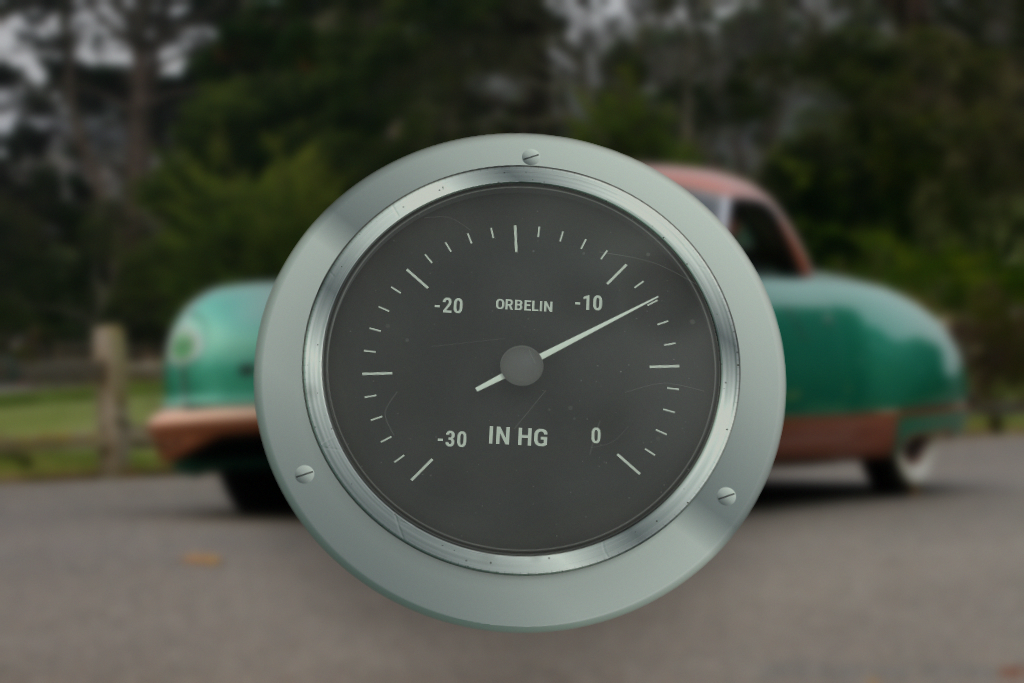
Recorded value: -8 inHg
